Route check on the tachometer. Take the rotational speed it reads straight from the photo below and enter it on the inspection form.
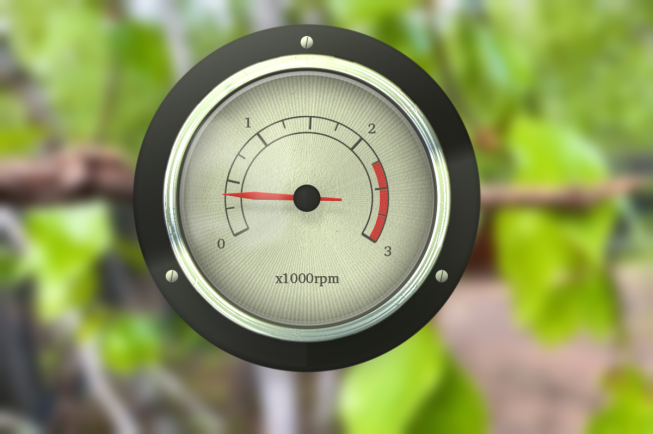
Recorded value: 375 rpm
